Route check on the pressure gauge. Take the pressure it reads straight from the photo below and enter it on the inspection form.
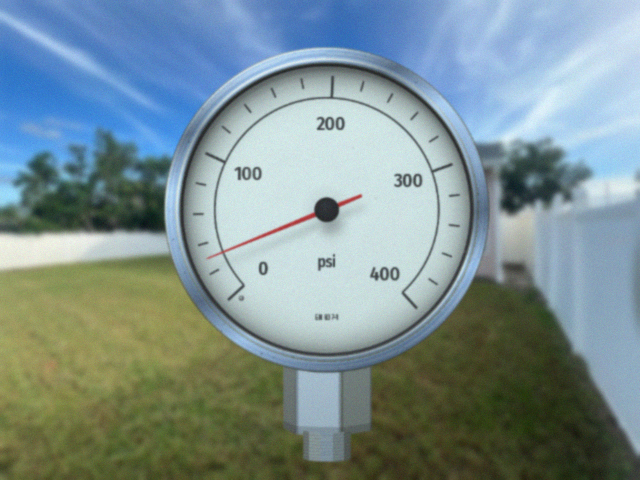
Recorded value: 30 psi
